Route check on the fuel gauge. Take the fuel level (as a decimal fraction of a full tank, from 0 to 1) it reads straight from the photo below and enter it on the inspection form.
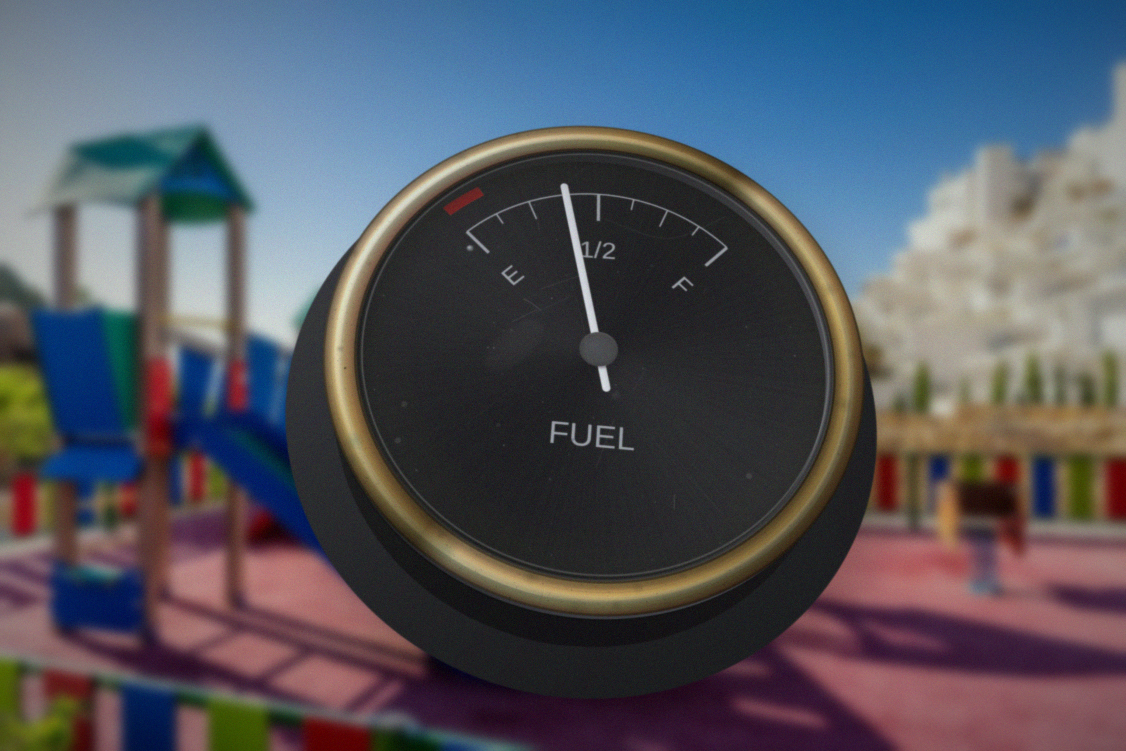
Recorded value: 0.375
